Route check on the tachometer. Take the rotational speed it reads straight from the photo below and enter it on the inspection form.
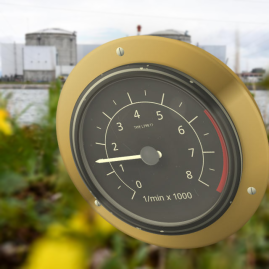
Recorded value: 1500 rpm
